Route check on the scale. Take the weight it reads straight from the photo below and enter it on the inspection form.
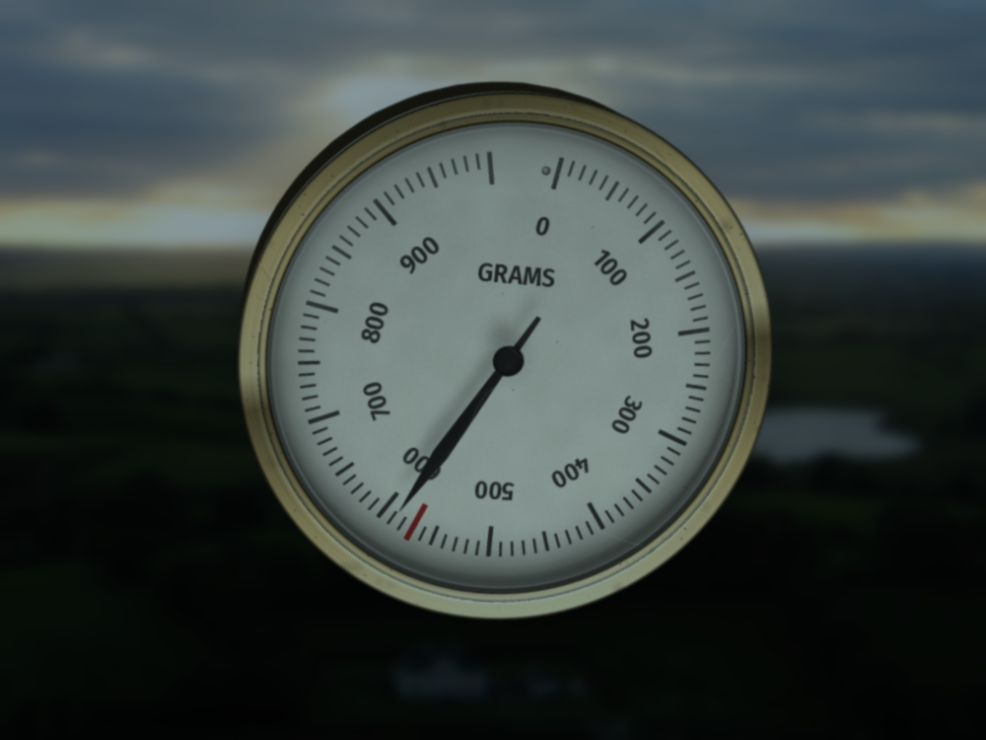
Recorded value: 590 g
